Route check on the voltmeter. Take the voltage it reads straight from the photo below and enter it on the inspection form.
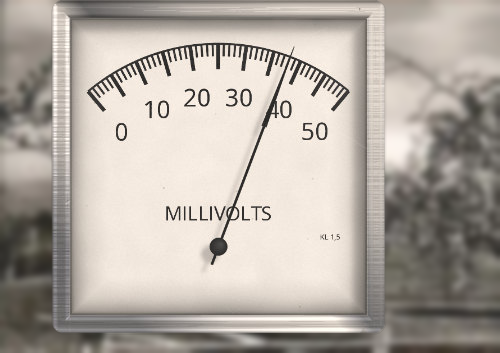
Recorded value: 38 mV
